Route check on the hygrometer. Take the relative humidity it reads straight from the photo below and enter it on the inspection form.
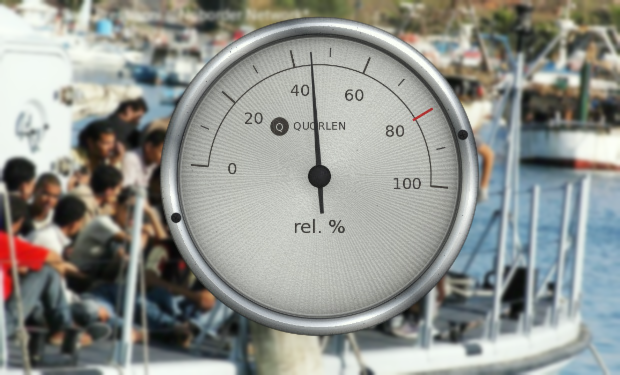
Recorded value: 45 %
